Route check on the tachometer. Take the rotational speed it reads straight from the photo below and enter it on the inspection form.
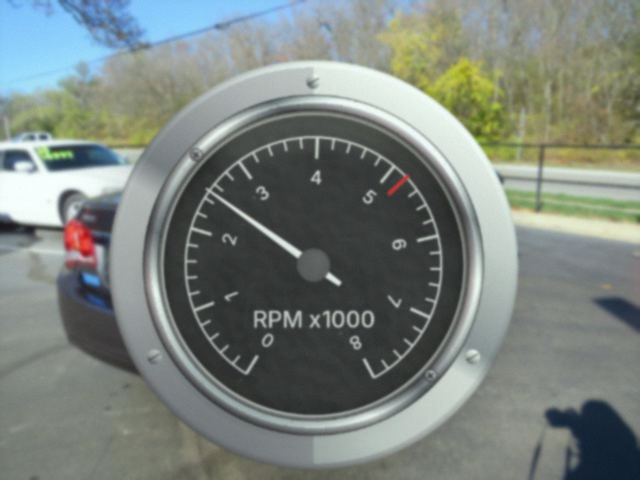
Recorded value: 2500 rpm
